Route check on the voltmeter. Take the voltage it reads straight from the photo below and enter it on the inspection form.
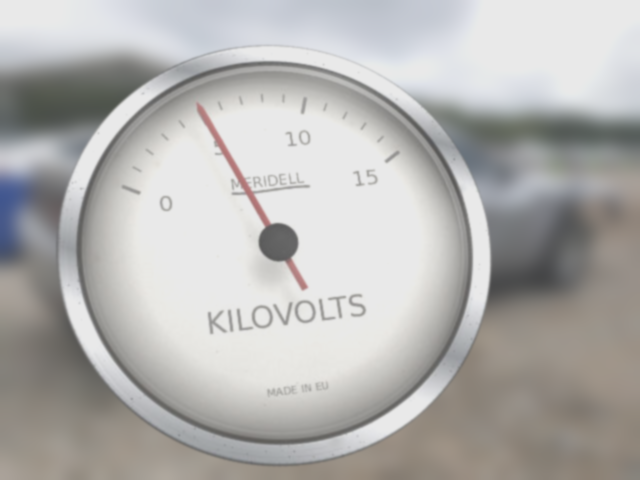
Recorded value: 5 kV
